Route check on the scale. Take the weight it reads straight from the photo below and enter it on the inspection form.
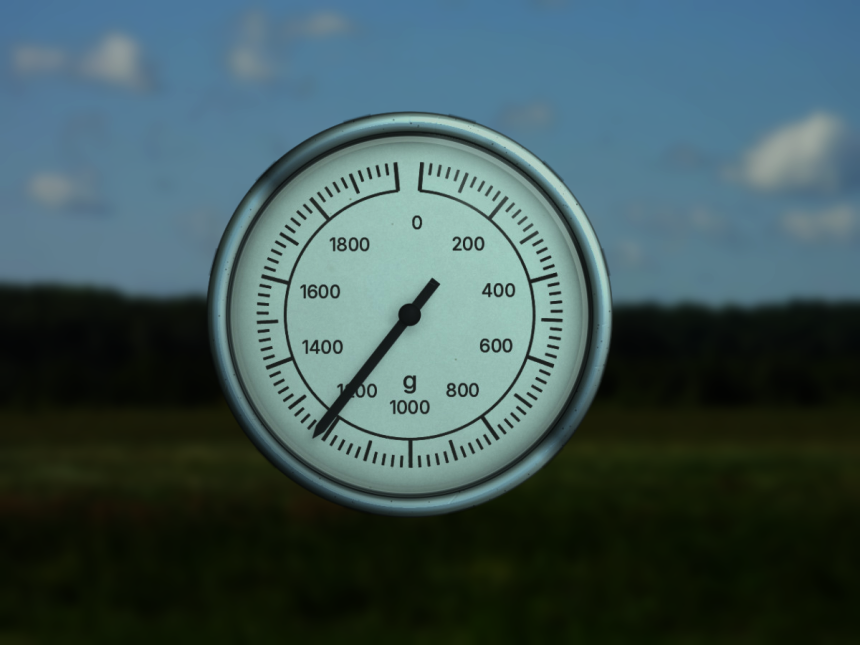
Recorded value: 1220 g
